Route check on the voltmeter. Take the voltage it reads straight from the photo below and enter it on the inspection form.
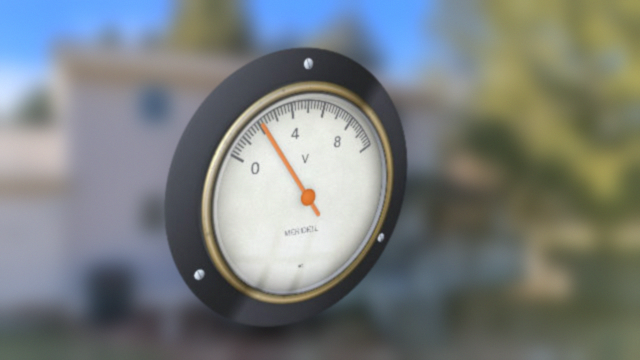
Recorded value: 2 V
